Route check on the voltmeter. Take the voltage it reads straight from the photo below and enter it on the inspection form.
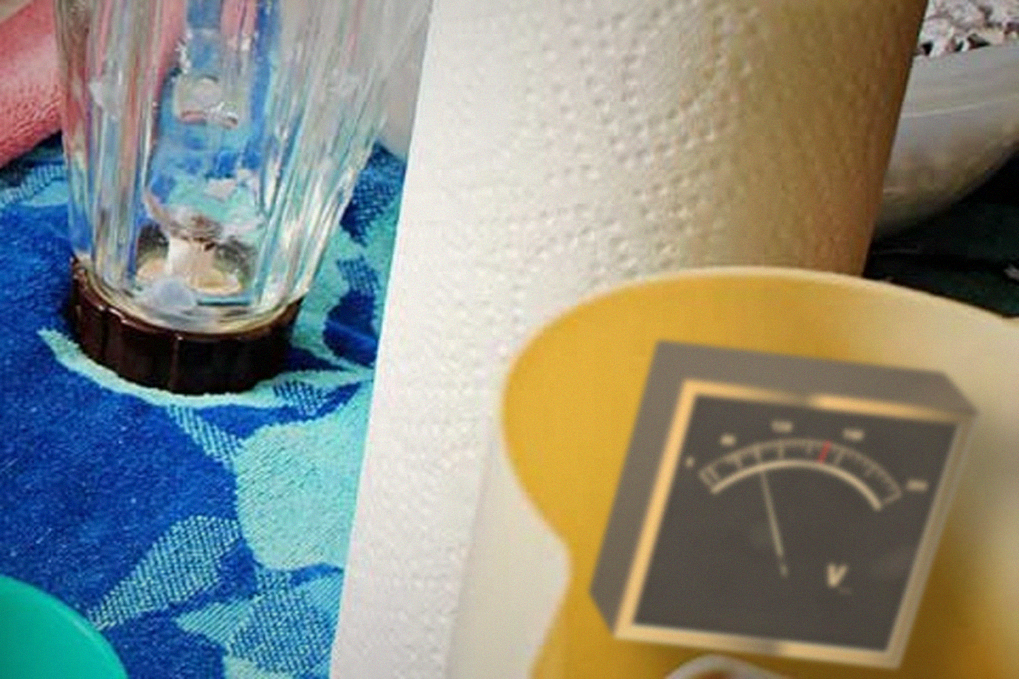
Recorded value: 100 V
